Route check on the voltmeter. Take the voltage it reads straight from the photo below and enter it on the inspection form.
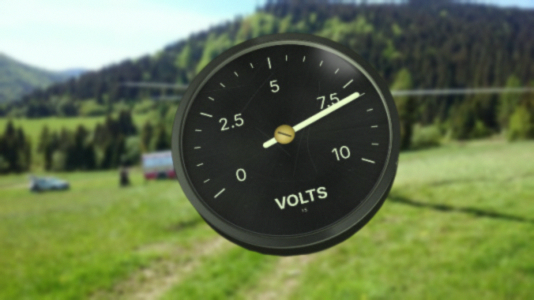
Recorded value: 8 V
